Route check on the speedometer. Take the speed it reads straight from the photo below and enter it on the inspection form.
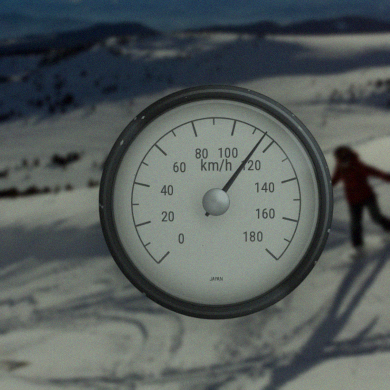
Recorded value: 115 km/h
